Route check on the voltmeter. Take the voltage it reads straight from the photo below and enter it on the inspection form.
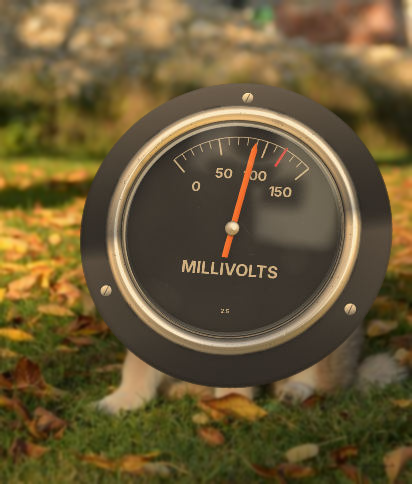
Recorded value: 90 mV
